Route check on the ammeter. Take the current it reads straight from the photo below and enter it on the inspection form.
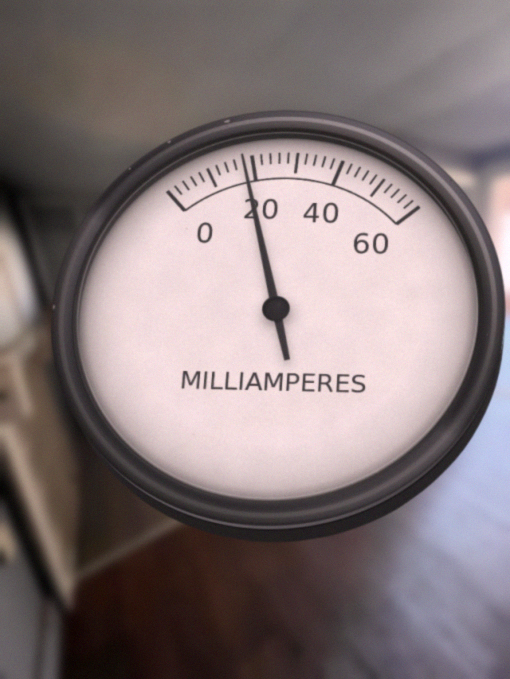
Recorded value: 18 mA
